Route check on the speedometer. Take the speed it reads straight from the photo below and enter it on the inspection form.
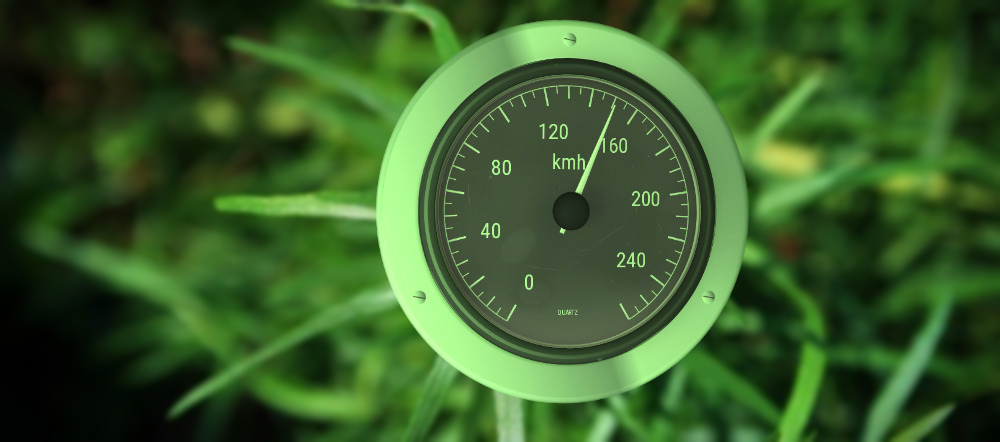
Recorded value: 150 km/h
